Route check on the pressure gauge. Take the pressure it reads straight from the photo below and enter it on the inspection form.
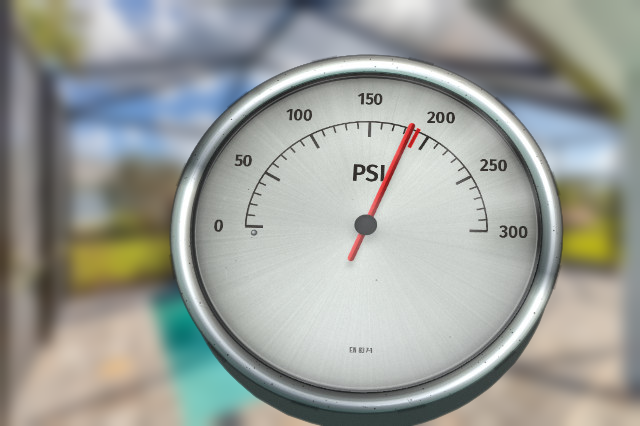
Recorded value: 185 psi
